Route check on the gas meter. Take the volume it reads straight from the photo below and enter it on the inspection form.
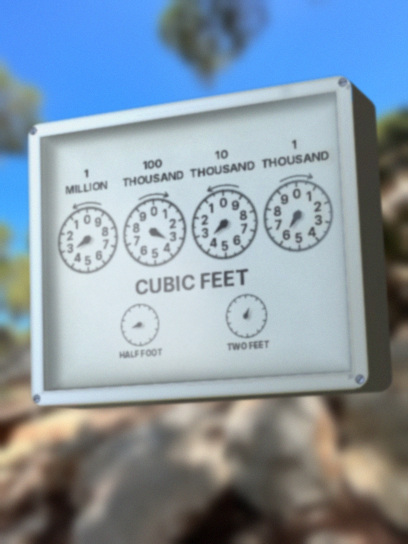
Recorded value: 333600 ft³
